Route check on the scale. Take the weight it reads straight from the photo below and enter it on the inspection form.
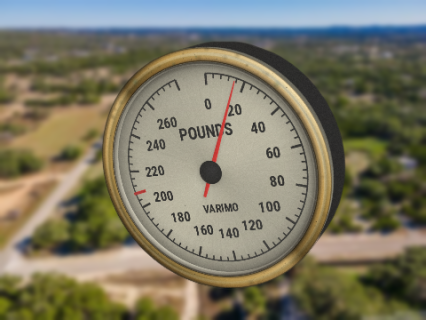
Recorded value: 16 lb
